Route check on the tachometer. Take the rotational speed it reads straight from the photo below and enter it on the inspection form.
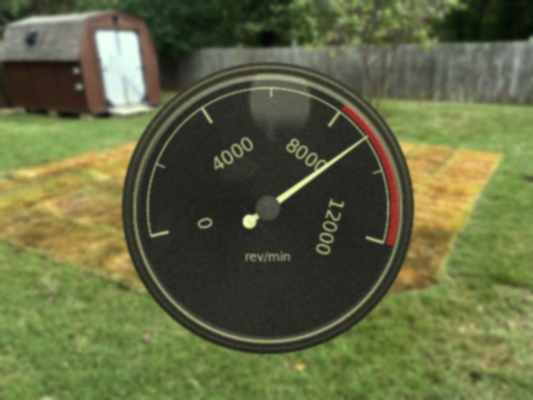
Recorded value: 9000 rpm
